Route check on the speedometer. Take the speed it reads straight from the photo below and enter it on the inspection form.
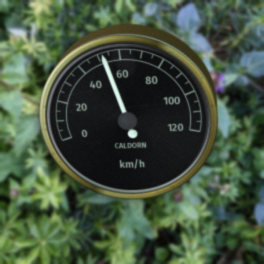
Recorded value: 52.5 km/h
